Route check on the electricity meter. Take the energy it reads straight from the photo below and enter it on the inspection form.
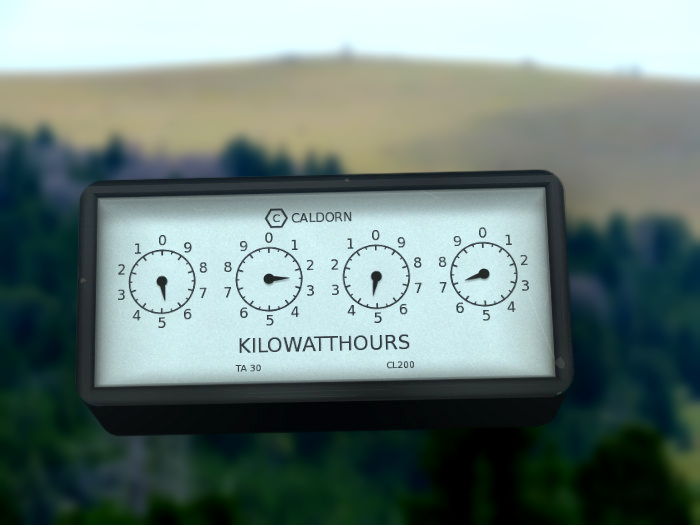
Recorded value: 5247 kWh
